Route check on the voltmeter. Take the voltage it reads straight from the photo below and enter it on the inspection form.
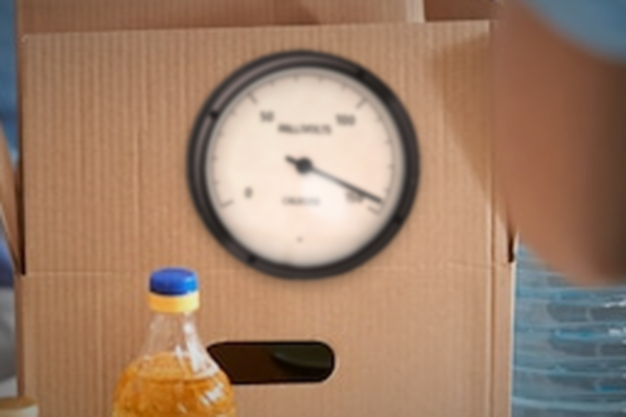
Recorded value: 145 mV
